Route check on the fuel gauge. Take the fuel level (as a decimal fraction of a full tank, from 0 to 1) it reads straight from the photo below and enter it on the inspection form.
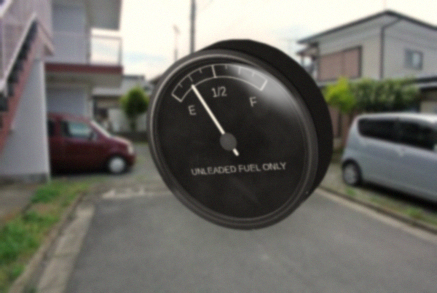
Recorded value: 0.25
